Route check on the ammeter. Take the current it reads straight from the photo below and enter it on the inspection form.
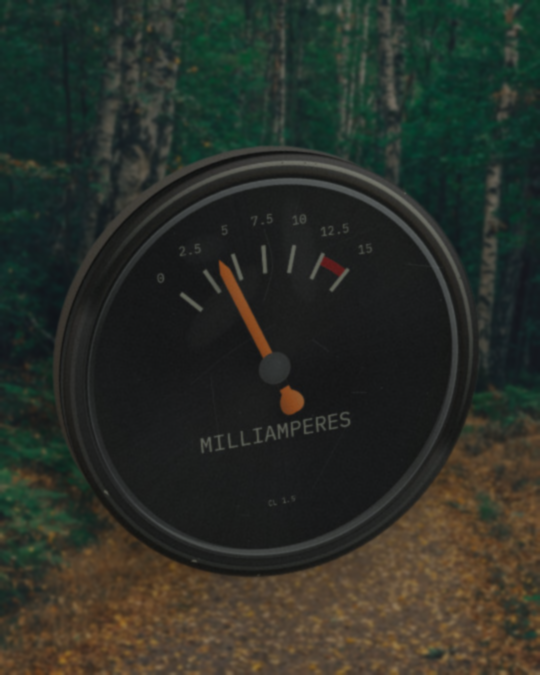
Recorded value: 3.75 mA
